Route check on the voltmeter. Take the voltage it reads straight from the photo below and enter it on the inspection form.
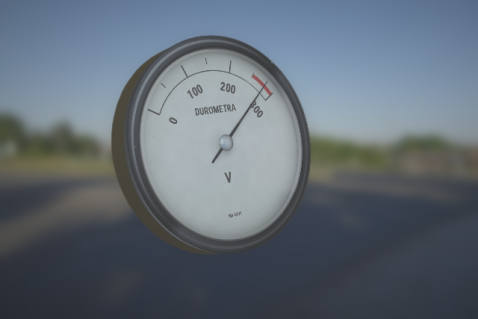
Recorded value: 275 V
